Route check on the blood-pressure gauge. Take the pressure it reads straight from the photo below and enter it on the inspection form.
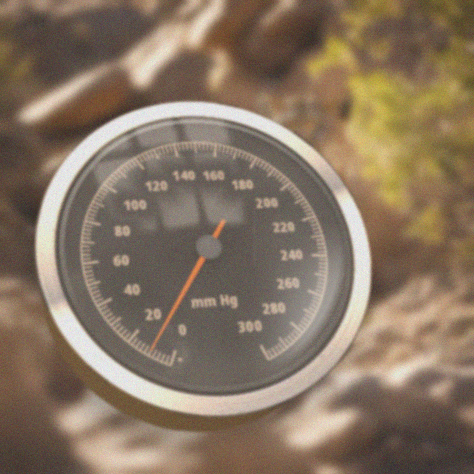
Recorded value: 10 mmHg
